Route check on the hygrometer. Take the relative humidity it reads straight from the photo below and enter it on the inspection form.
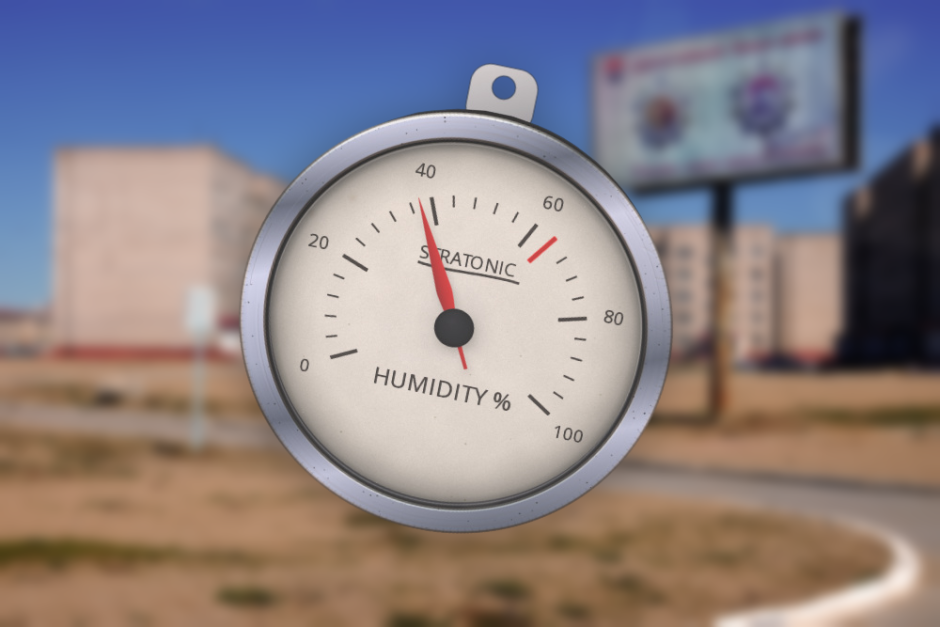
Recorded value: 38 %
